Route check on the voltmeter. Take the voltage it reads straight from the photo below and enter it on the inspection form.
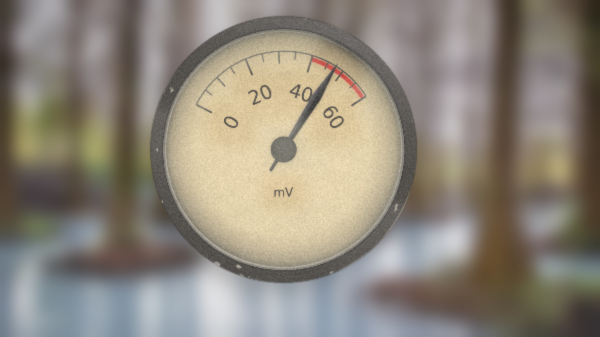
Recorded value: 47.5 mV
